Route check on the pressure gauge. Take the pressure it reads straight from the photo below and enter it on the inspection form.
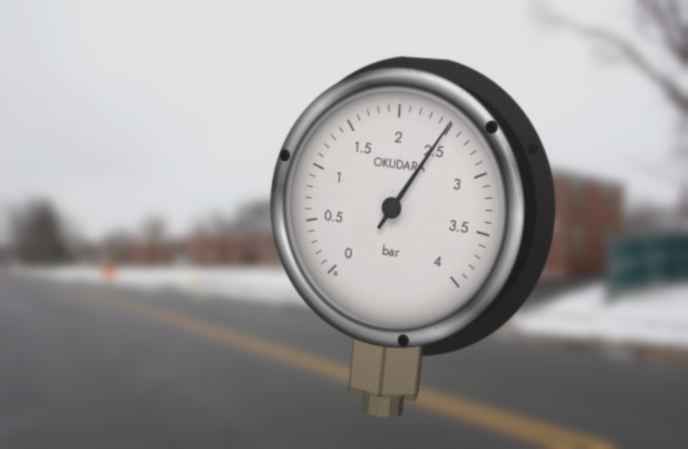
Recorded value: 2.5 bar
